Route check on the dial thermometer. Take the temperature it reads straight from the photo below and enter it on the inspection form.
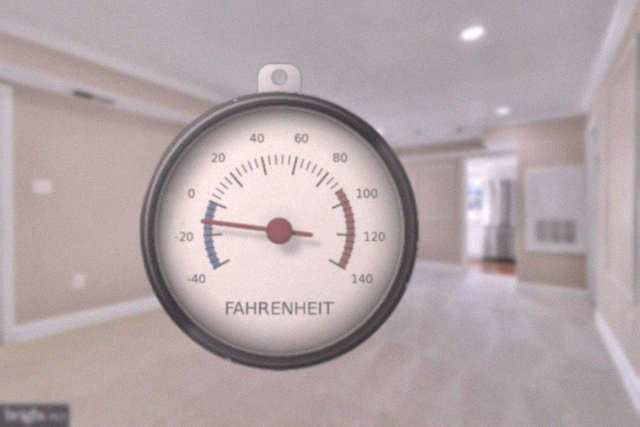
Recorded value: -12 °F
